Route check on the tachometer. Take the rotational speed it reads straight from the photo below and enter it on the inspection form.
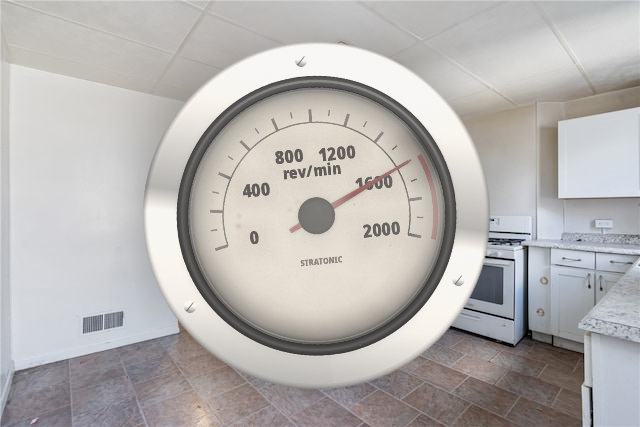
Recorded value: 1600 rpm
